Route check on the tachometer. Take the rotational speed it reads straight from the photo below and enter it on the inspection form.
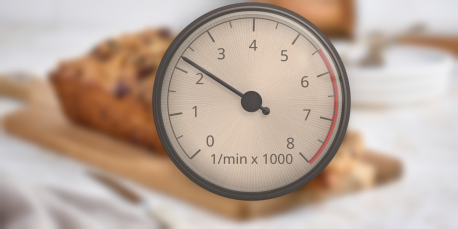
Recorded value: 2250 rpm
